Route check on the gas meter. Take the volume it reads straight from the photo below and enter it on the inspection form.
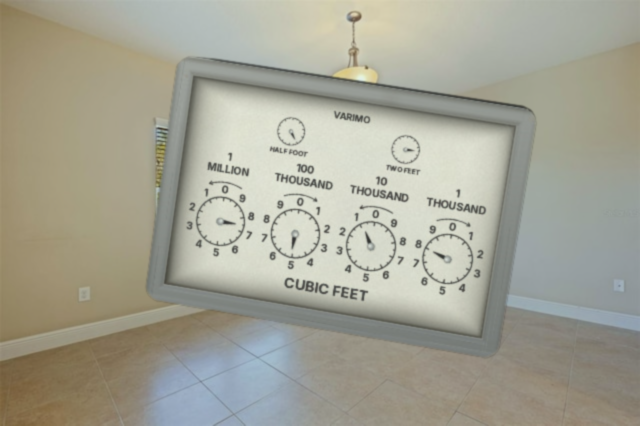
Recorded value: 750800 ft³
